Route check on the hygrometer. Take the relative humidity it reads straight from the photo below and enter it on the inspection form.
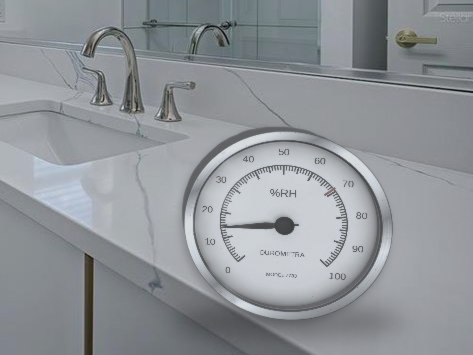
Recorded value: 15 %
